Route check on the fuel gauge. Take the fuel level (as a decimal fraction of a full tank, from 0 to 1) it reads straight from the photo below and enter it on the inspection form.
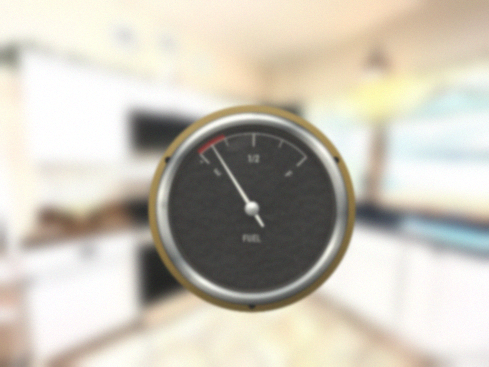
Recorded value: 0.125
